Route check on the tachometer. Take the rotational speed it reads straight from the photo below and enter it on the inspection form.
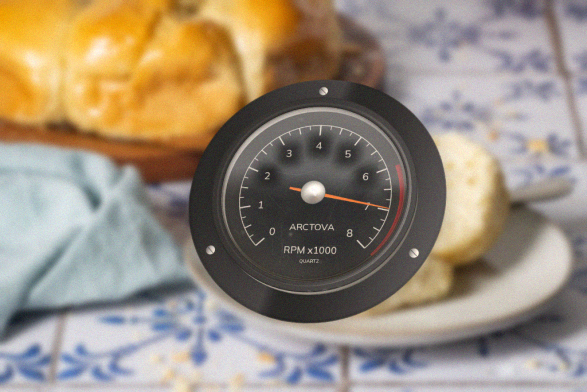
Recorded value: 7000 rpm
